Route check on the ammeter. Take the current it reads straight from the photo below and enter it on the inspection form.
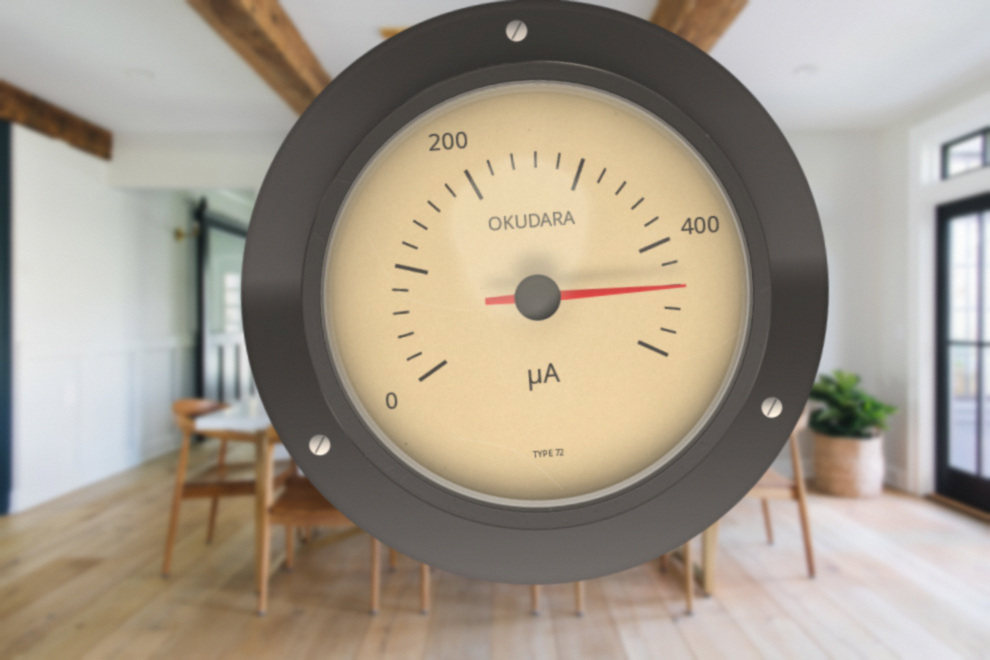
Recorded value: 440 µA
